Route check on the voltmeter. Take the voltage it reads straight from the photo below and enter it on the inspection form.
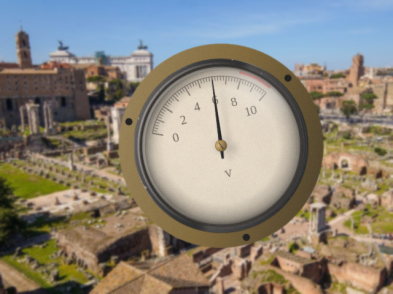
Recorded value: 6 V
